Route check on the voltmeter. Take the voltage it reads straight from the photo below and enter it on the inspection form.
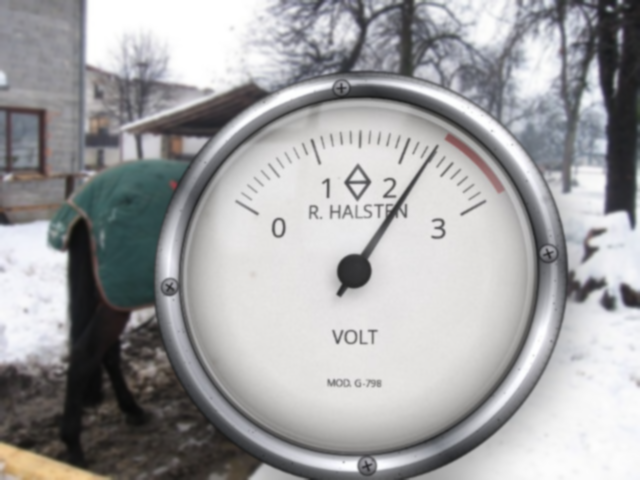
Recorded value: 2.3 V
